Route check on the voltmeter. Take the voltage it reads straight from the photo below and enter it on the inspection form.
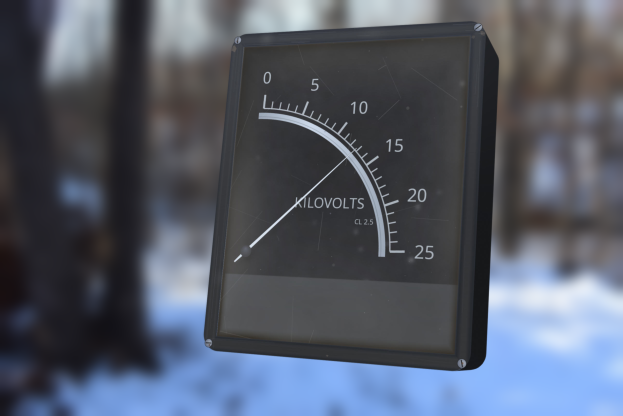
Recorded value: 13 kV
